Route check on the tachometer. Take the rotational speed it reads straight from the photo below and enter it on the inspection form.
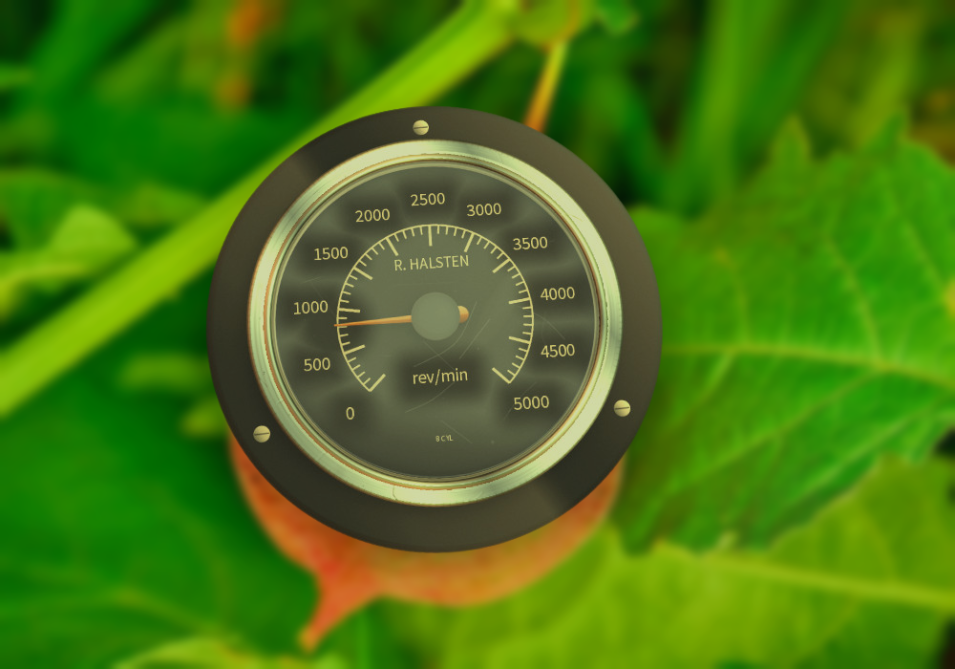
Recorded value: 800 rpm
